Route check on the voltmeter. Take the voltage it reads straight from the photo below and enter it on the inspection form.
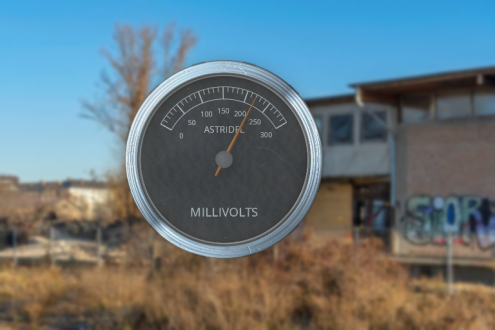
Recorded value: 220 mV
